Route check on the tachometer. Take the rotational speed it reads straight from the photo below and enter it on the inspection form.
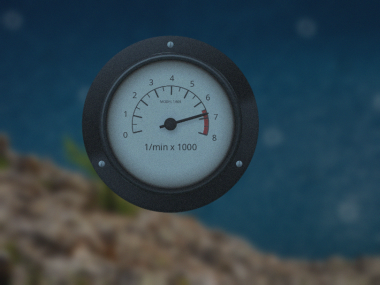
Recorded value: 6750 rpm
